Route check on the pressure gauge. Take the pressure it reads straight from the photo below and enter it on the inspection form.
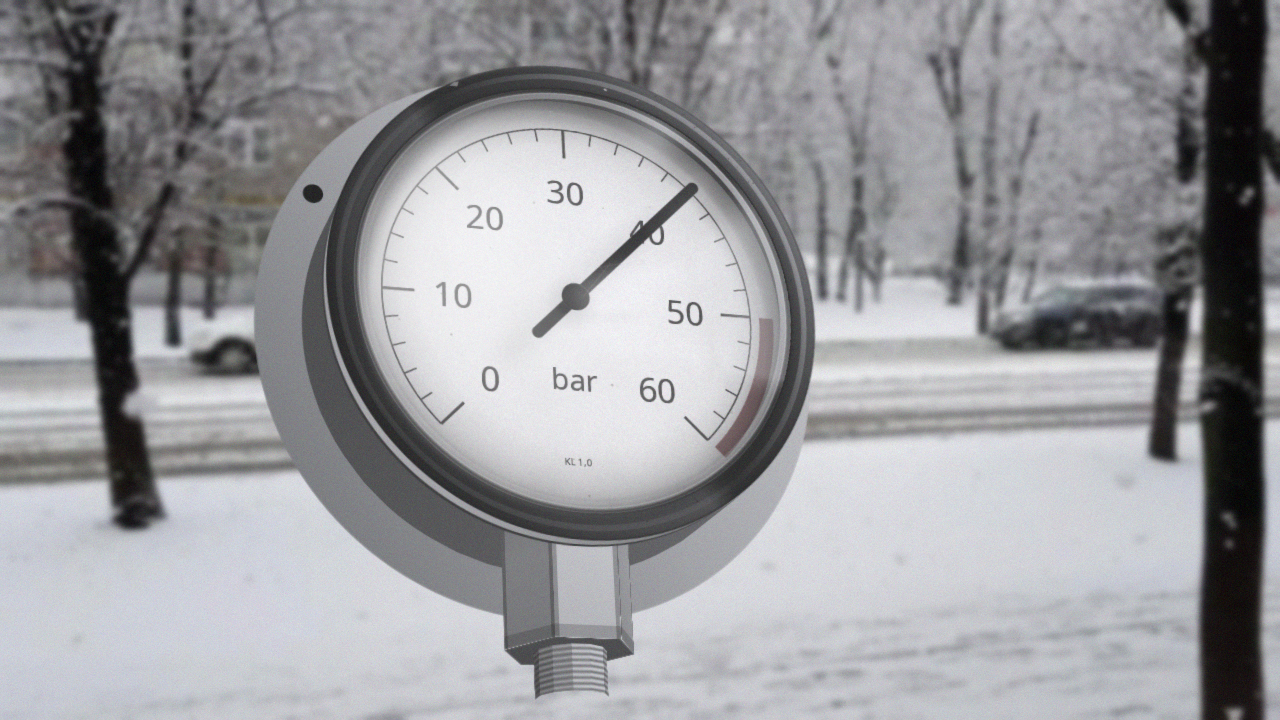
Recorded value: 40 bar
